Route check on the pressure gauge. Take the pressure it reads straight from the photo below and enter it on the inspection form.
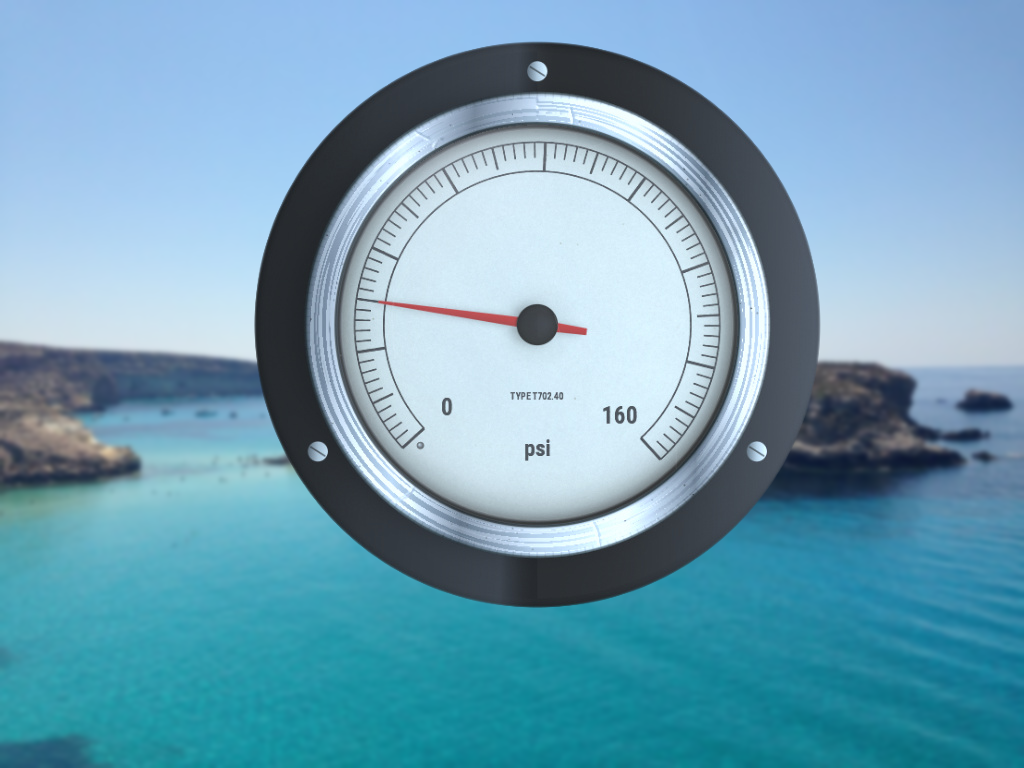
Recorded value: 30 psi
